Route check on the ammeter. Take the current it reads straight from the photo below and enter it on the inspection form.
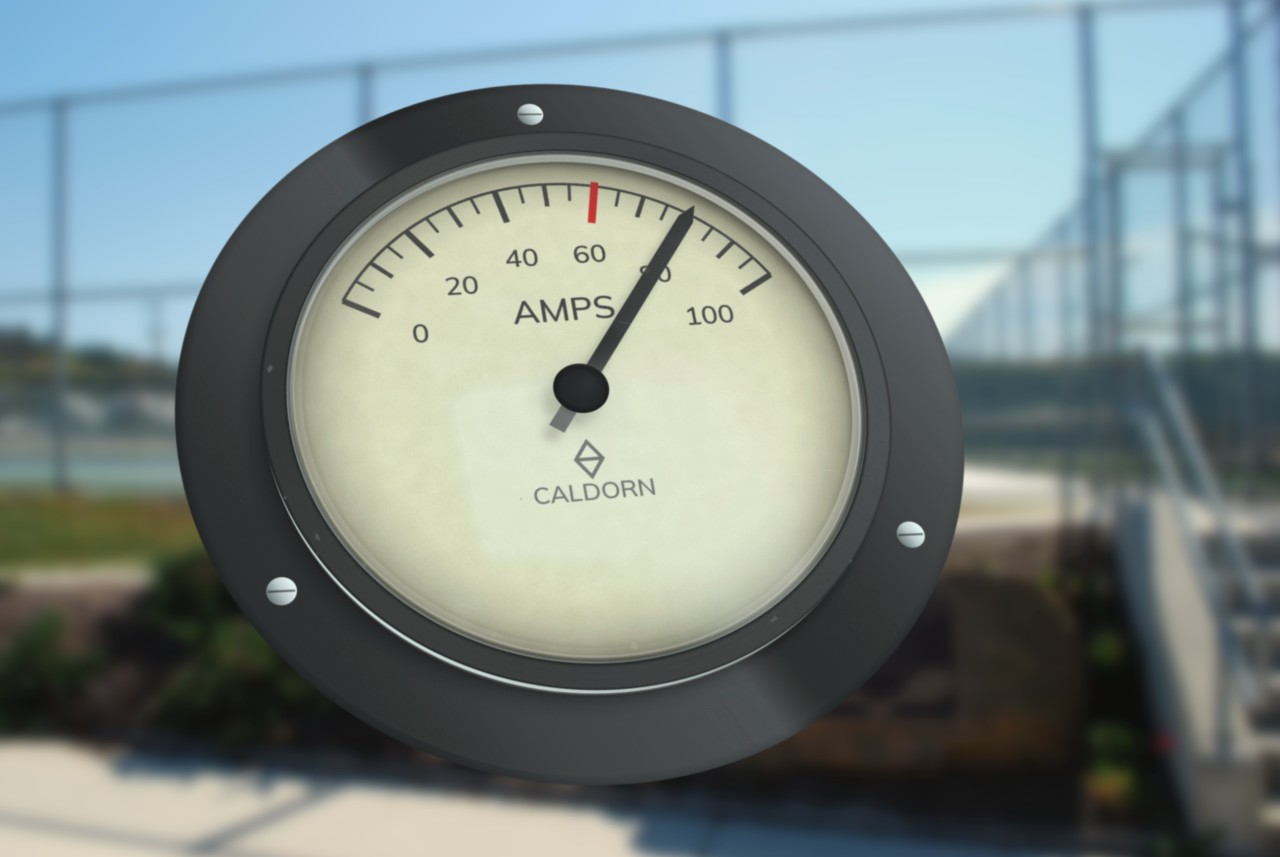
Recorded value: 80 A
